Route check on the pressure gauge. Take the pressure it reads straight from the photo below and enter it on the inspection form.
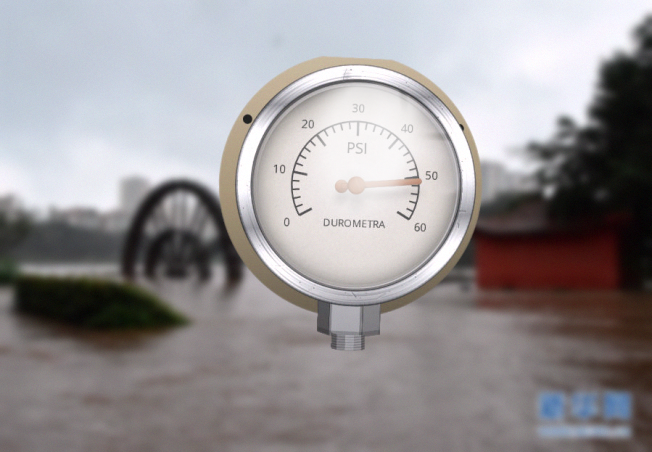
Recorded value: 51 psi
